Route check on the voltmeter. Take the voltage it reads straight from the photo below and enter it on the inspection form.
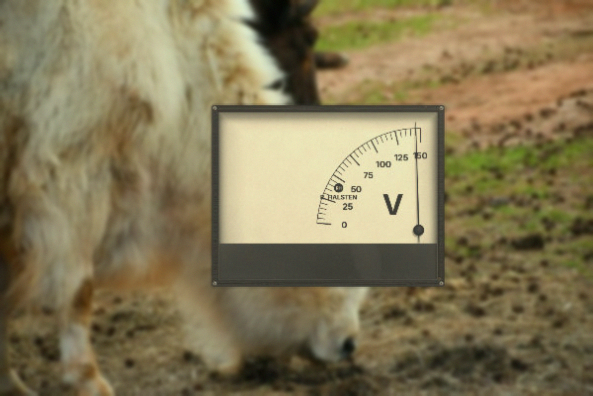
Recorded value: 145 V
